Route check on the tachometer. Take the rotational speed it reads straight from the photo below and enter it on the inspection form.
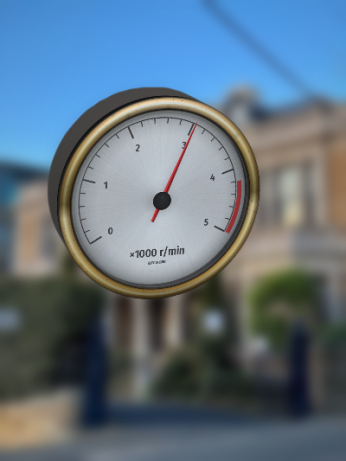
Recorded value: 3000 rpm
